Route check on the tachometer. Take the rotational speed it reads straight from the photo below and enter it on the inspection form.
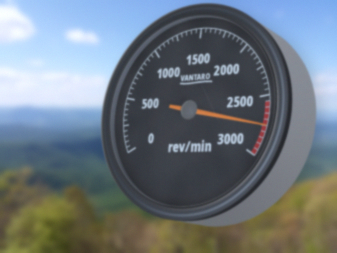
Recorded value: 2750 rpm
